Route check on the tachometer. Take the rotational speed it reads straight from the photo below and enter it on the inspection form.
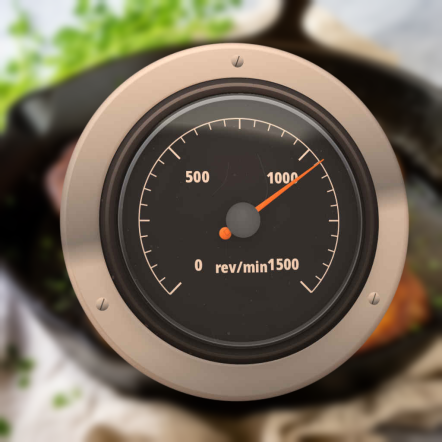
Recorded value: 1050 rpm
